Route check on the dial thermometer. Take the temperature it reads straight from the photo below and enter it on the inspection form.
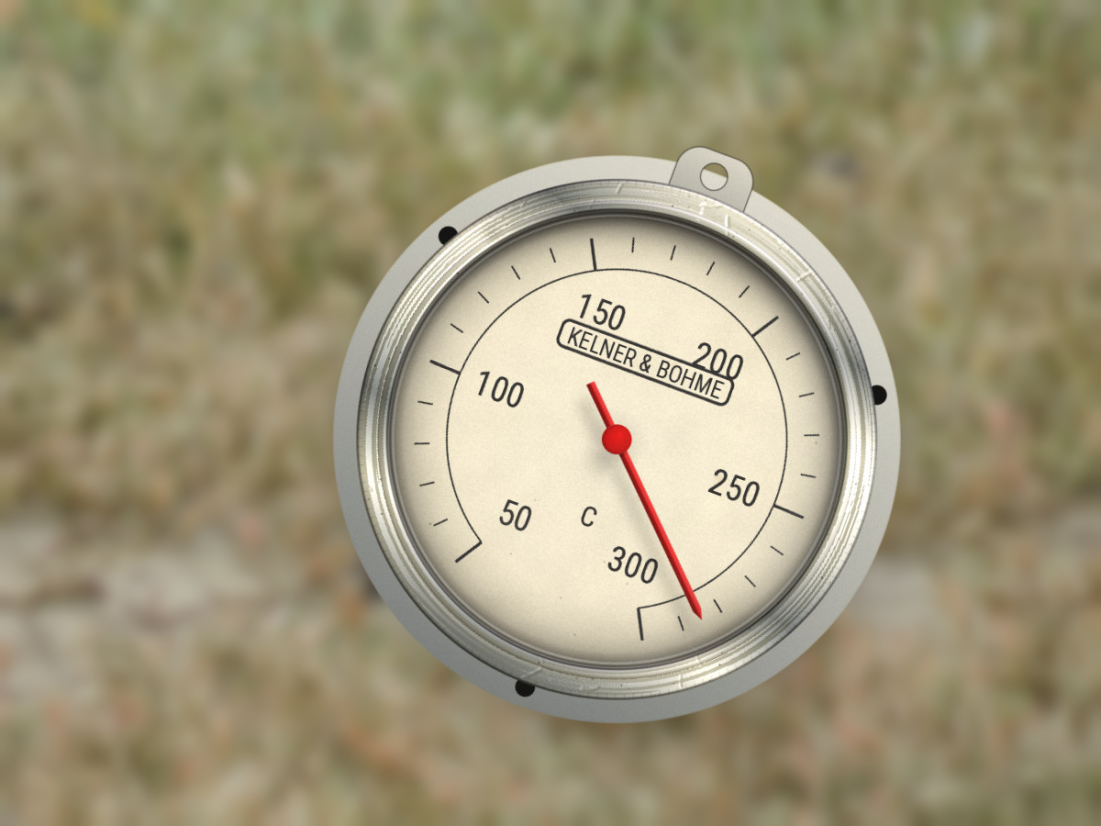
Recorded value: 285 °C
